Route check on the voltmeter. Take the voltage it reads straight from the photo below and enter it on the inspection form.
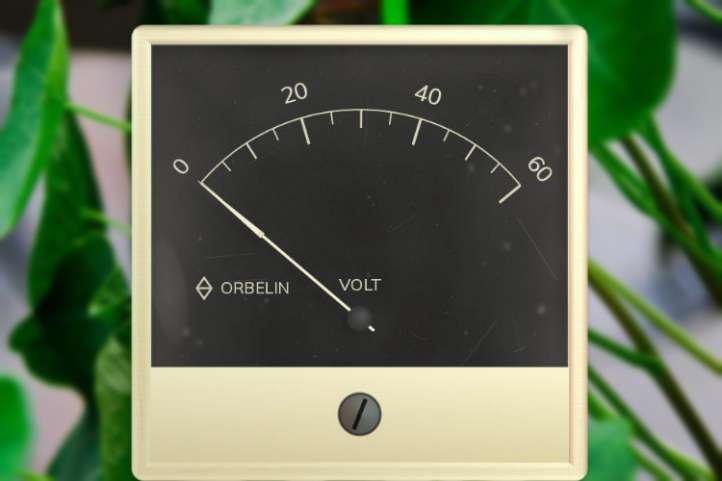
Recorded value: 0 V
